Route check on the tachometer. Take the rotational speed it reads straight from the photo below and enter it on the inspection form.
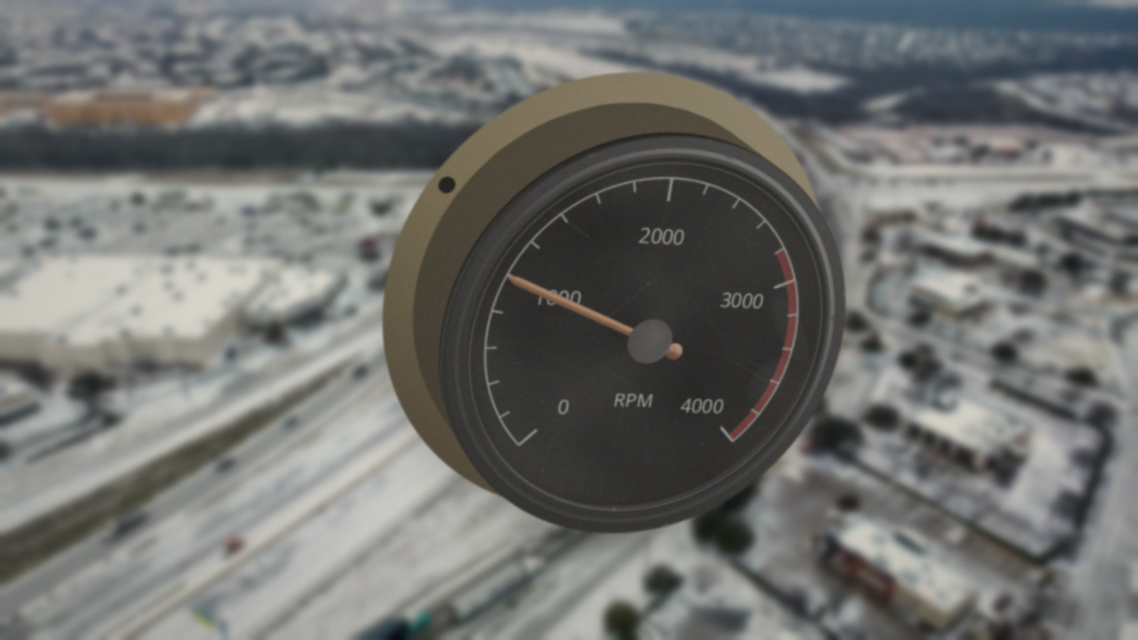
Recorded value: 1000 rpm
